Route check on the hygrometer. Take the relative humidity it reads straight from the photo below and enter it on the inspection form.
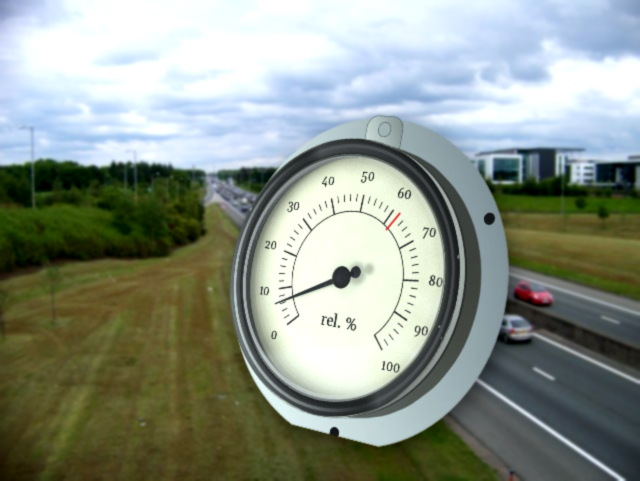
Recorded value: 6 %
